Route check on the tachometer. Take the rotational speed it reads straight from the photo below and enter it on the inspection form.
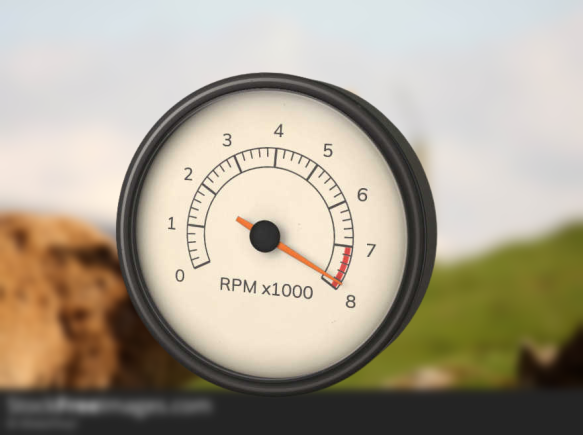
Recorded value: 7800 rpm
